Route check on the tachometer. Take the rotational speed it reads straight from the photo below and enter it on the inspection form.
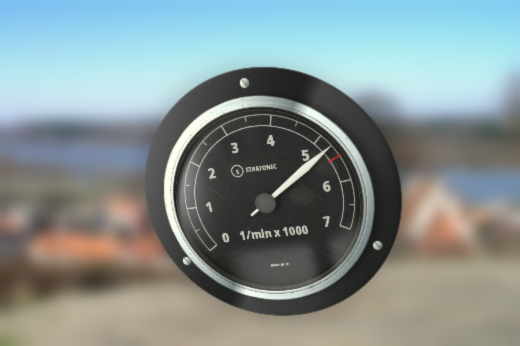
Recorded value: 5250 rpm
